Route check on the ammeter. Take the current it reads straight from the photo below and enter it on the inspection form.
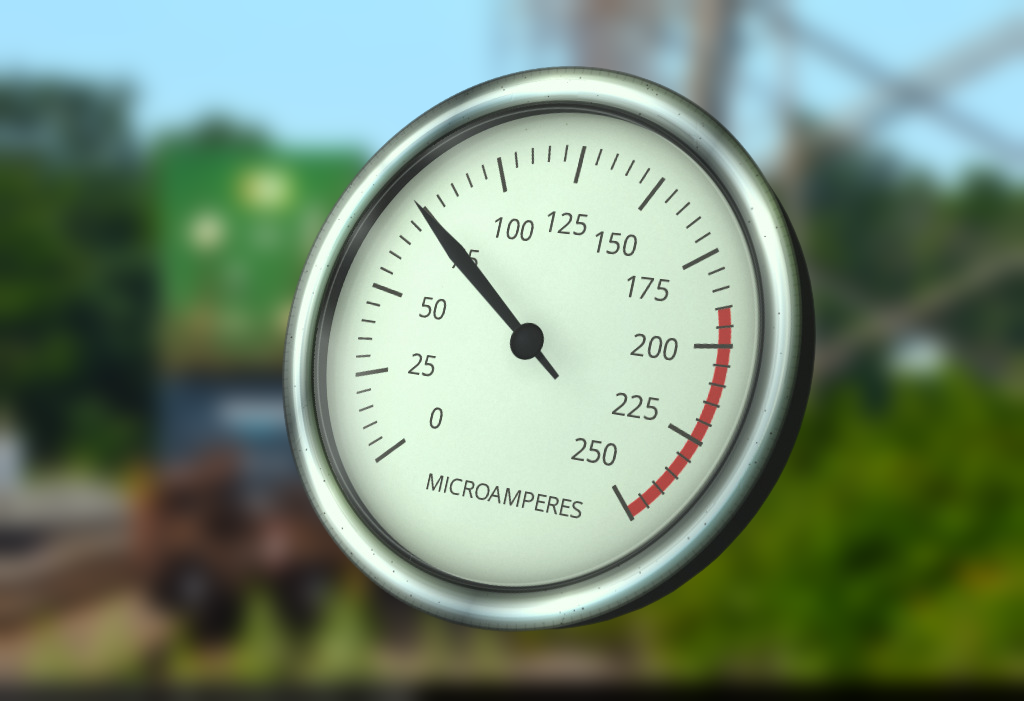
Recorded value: 75 µA
